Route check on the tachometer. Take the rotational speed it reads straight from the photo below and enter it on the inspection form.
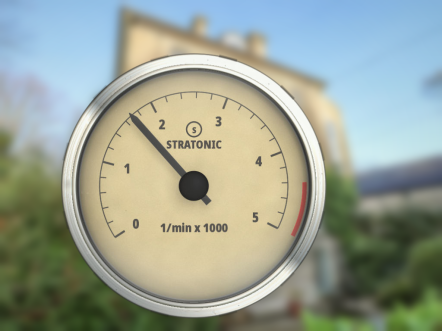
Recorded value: 1700 rpm
